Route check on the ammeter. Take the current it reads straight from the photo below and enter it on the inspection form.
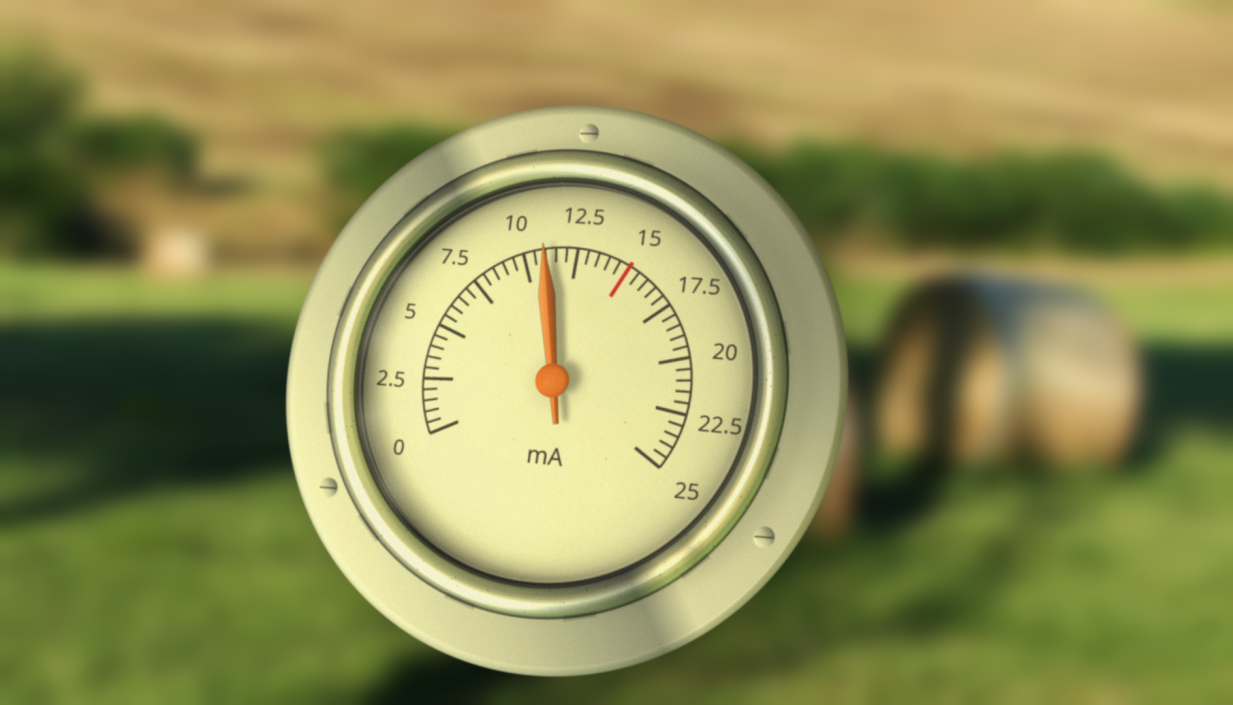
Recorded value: 11 mA
